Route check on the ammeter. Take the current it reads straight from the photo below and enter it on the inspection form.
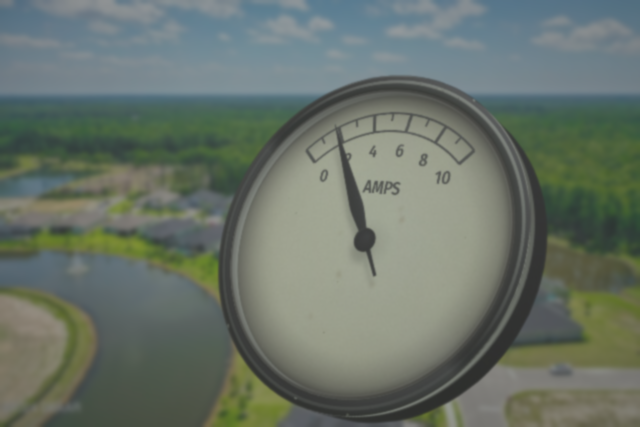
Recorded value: 2 A
